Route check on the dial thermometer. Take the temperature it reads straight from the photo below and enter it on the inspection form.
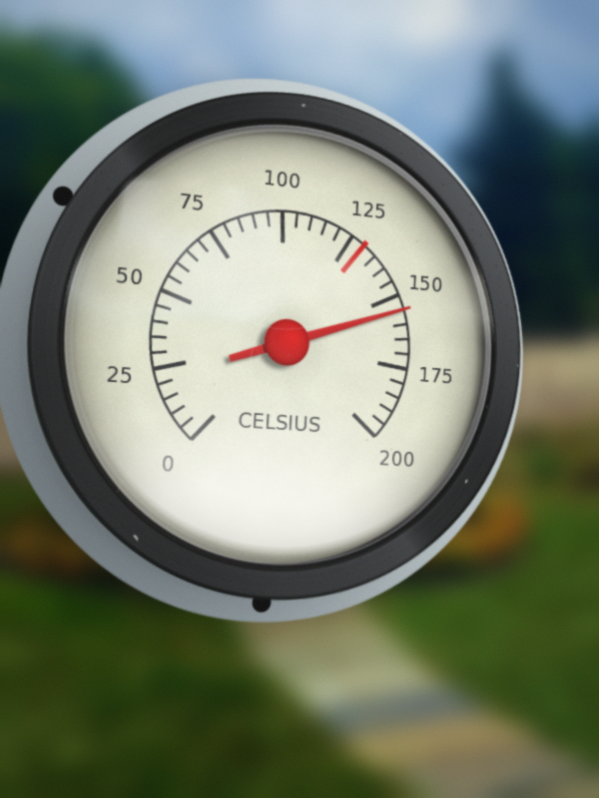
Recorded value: 155 °C
